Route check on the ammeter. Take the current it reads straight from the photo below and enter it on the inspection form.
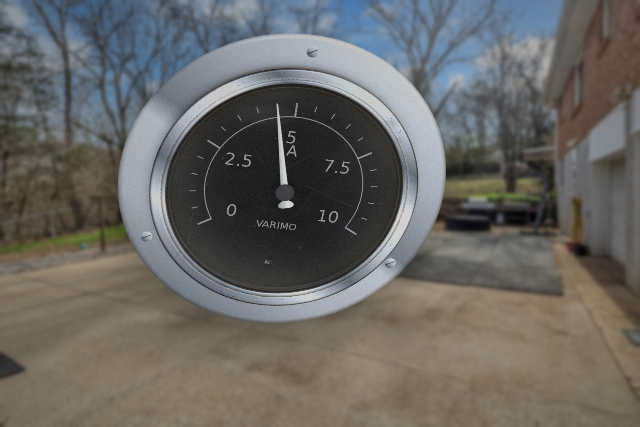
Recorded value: 4.5 A
